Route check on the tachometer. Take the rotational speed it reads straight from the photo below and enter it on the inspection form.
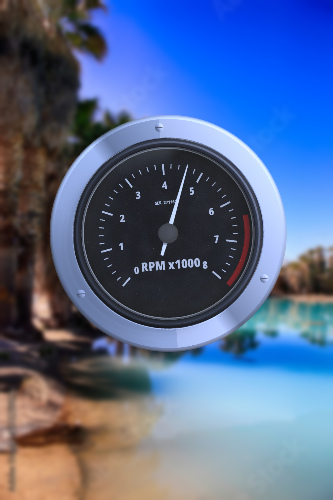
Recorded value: 4600 rpm
